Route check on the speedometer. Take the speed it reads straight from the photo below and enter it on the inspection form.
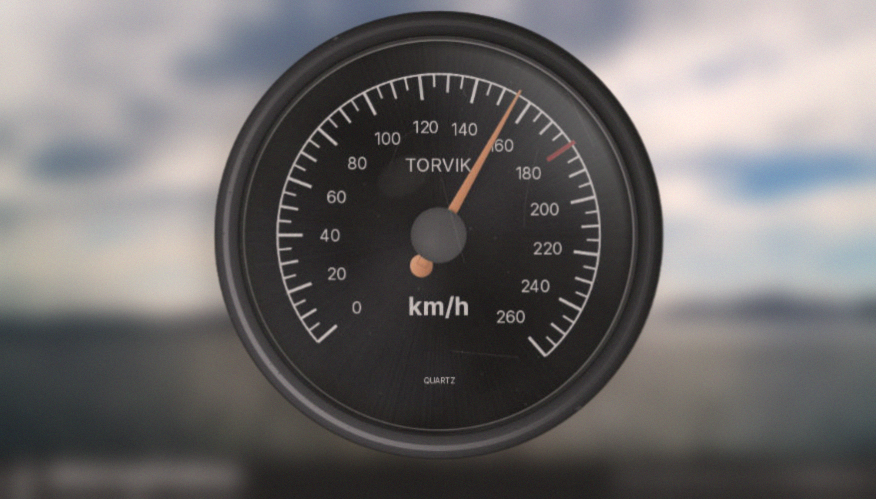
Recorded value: 155 km/h
